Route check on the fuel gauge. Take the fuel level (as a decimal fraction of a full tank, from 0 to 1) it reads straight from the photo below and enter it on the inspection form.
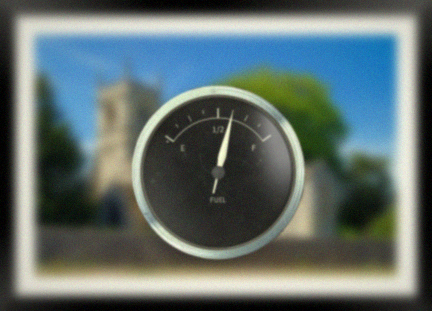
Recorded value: 0.625
